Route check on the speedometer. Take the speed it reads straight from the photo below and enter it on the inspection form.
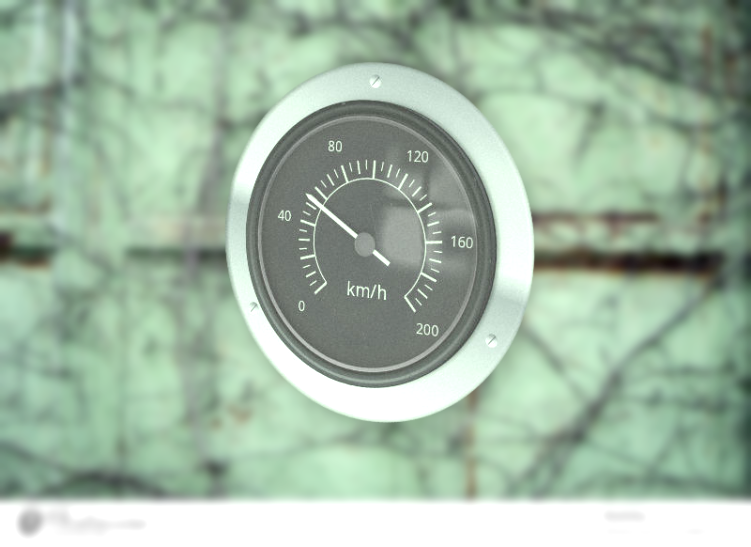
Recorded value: 55 km/h
